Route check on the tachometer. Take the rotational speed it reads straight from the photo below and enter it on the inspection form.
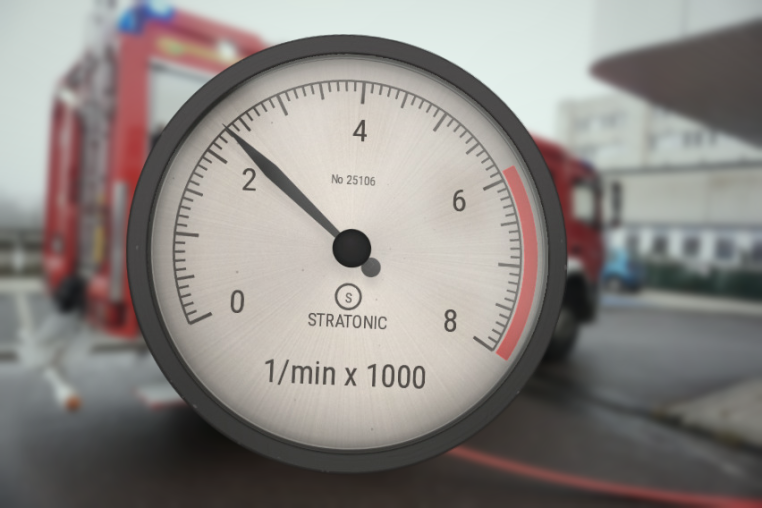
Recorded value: 2300 rpm
